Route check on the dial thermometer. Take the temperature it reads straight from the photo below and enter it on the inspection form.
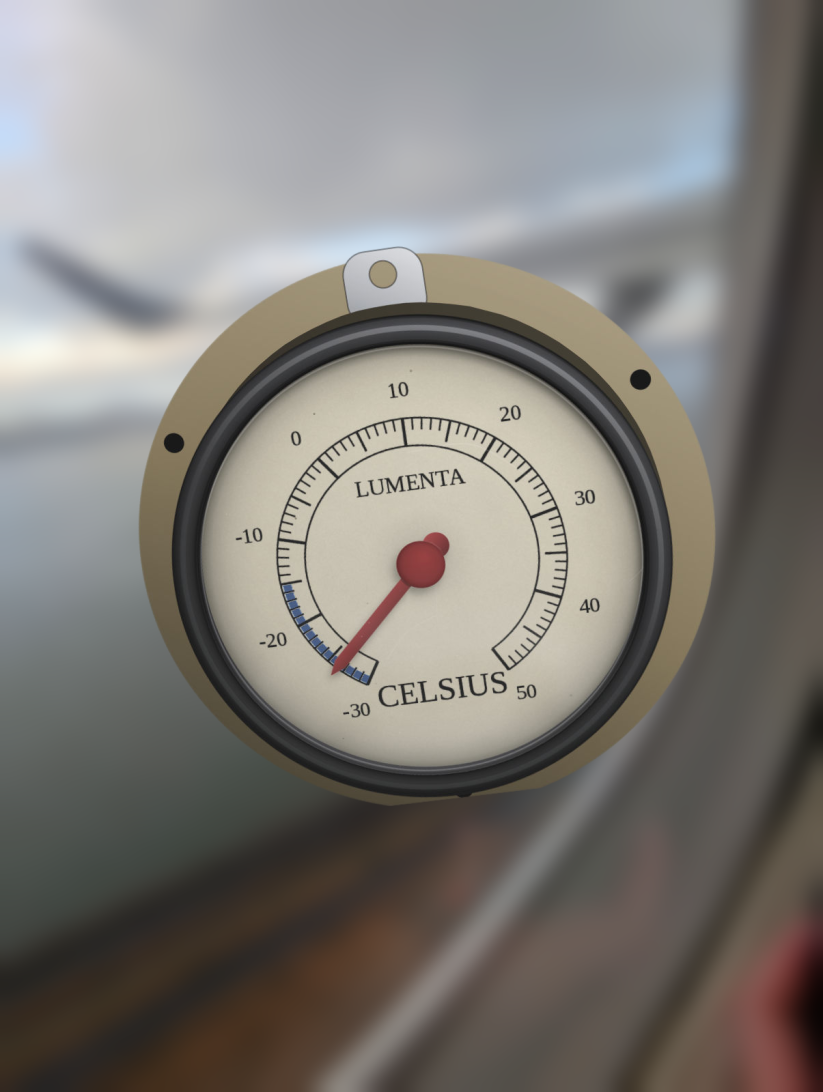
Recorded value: -26 °C
